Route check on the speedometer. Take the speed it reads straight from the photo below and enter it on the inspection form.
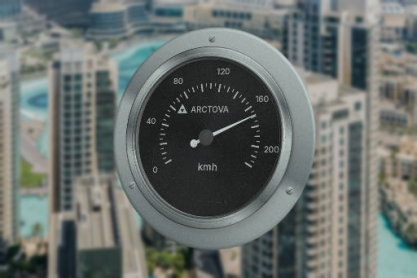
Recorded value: 170 km/h
